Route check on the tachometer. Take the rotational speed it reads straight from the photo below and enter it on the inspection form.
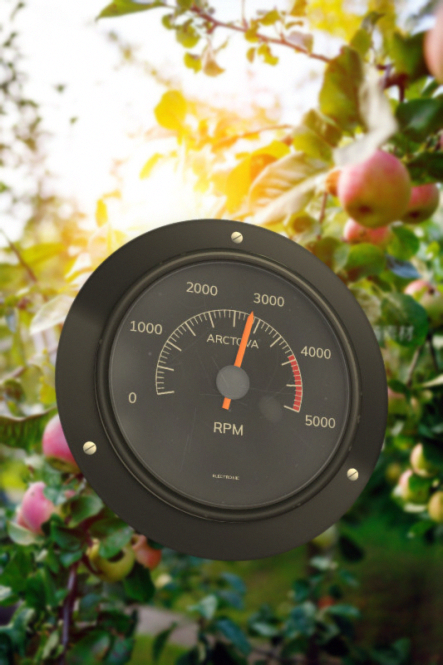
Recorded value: 2800 rpm
